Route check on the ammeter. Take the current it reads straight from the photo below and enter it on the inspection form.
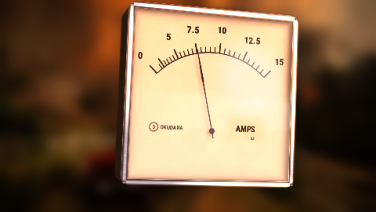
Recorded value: 7.5 A
